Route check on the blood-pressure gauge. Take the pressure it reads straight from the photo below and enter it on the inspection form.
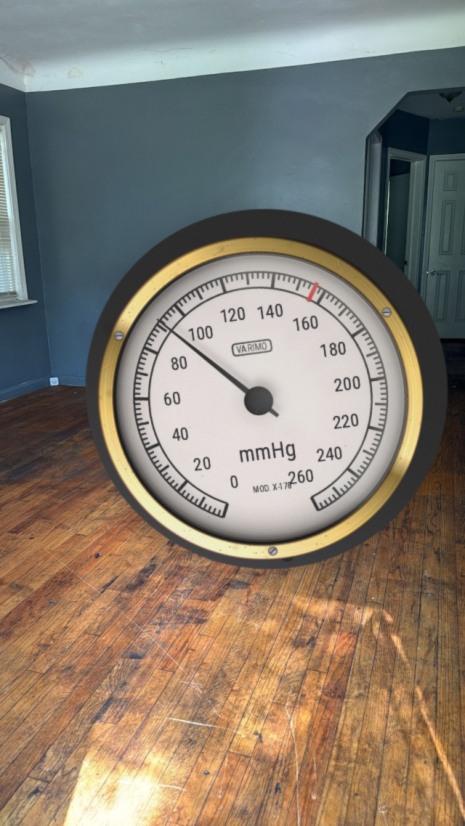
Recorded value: 92 mmHg
